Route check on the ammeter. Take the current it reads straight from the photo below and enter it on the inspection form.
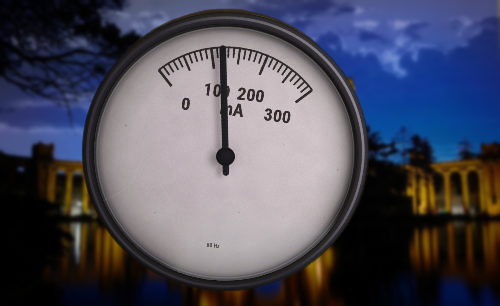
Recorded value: 120 mA
